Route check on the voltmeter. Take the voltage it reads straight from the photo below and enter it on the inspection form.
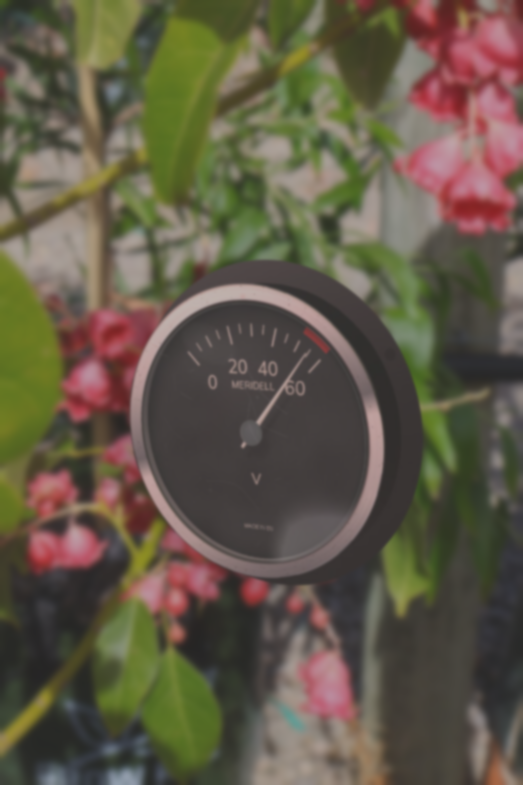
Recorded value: 55 V
